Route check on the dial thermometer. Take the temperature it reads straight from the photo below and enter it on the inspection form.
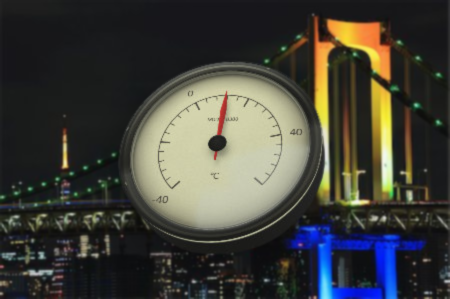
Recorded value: 12 °C
